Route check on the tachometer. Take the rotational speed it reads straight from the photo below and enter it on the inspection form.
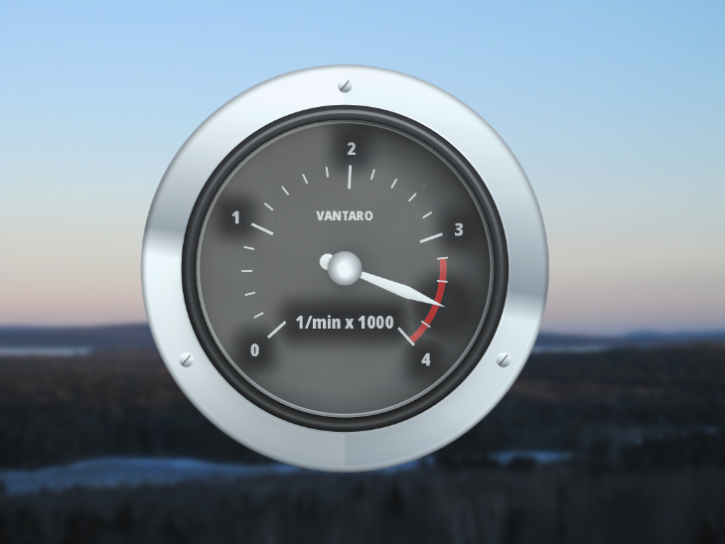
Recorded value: 3600 rpm
